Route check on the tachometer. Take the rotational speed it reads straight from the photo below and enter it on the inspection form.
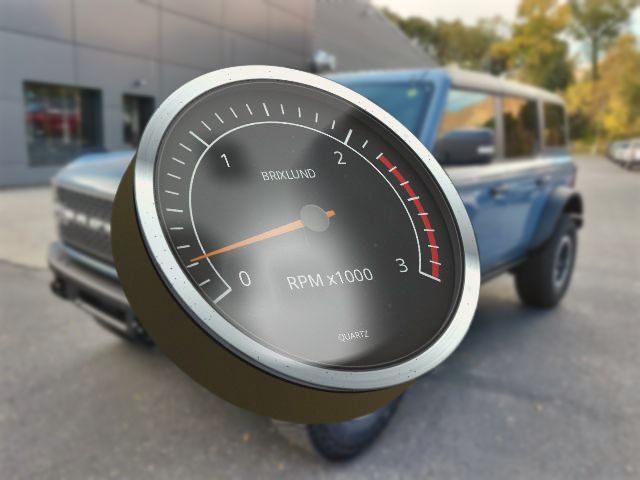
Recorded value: 200 rpm
